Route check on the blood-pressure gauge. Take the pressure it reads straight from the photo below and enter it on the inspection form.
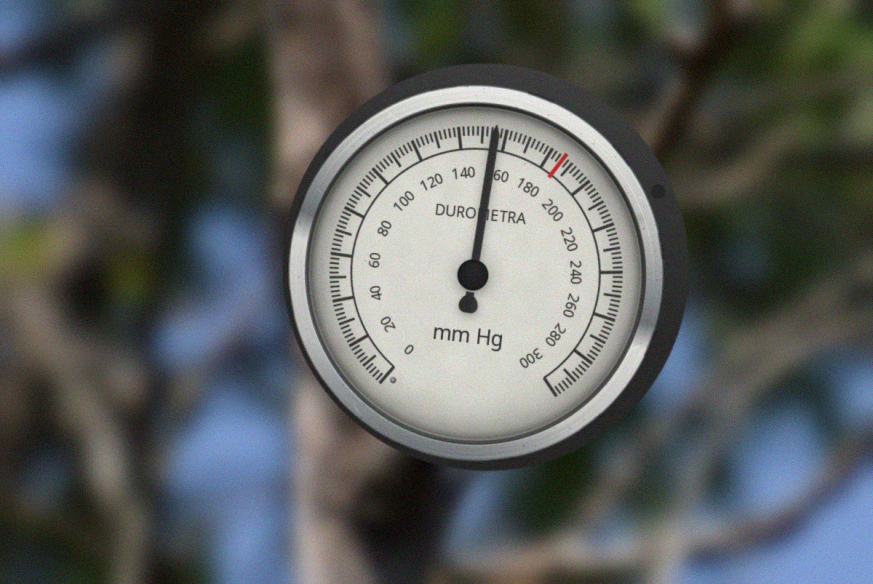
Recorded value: 156 mmHg
